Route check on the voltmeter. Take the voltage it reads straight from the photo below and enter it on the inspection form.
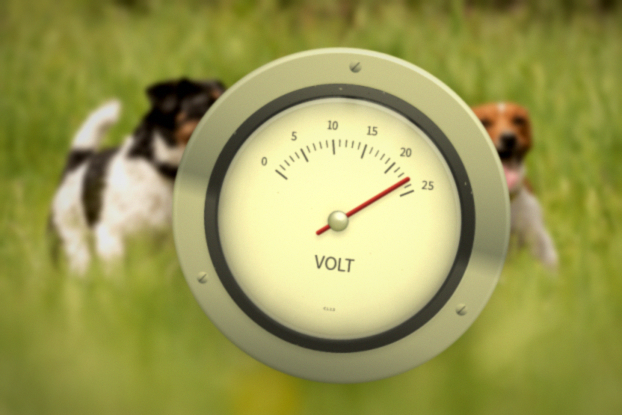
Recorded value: 23 V
